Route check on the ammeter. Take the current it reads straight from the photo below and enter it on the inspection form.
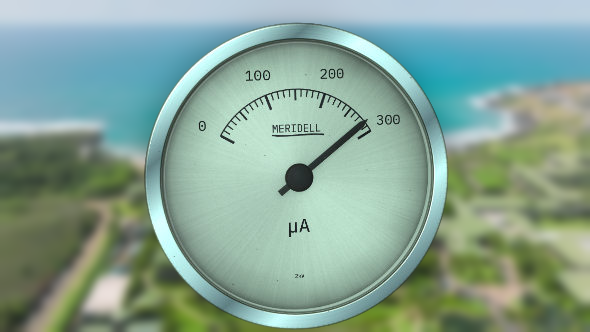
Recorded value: 280 µA
